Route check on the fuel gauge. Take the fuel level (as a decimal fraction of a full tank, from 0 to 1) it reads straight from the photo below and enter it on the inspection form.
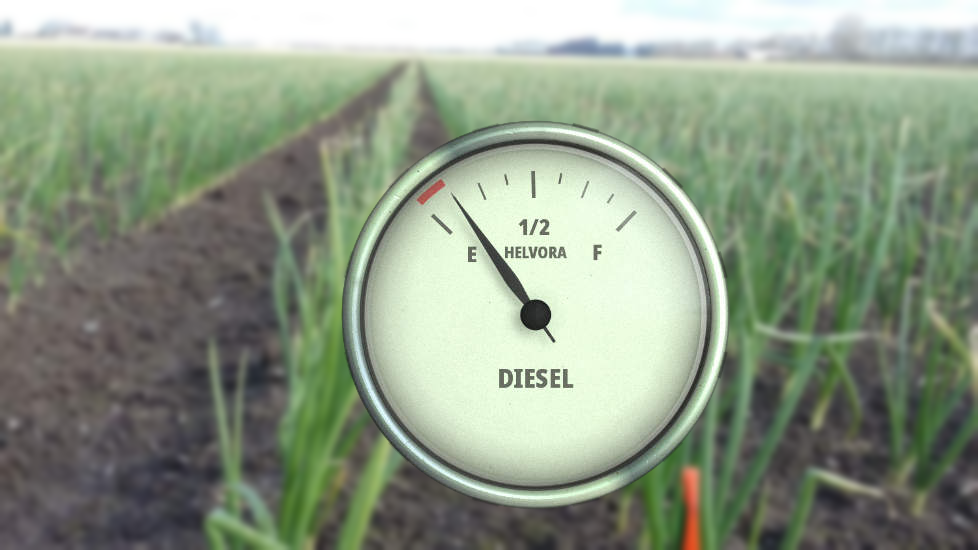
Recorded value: 0.125
